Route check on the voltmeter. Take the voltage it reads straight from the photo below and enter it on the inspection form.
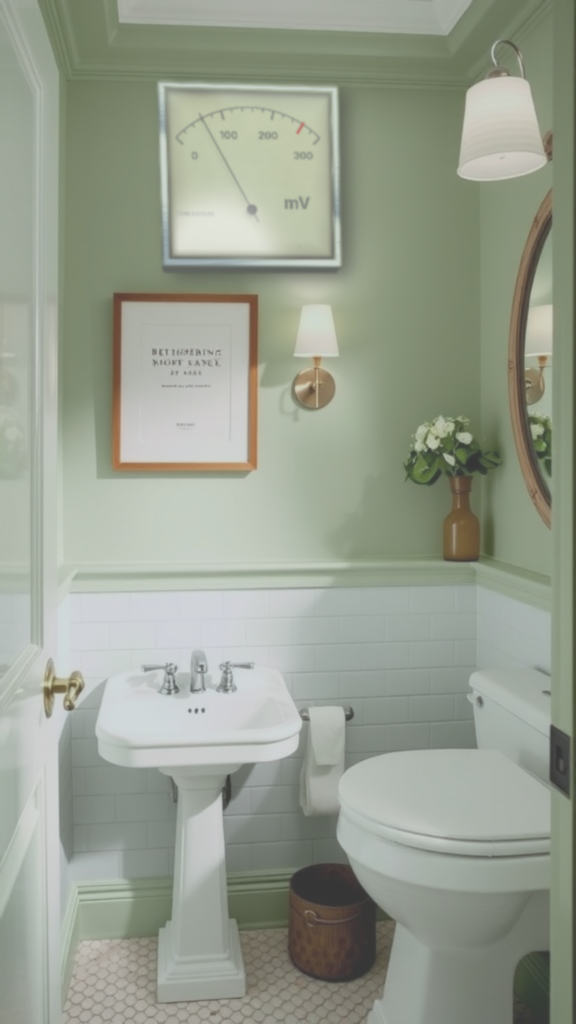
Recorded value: 60 mV
